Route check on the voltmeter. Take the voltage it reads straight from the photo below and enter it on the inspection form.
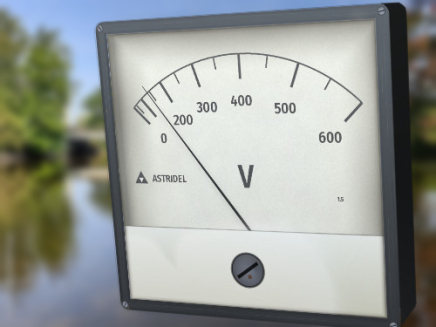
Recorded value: 150 V
